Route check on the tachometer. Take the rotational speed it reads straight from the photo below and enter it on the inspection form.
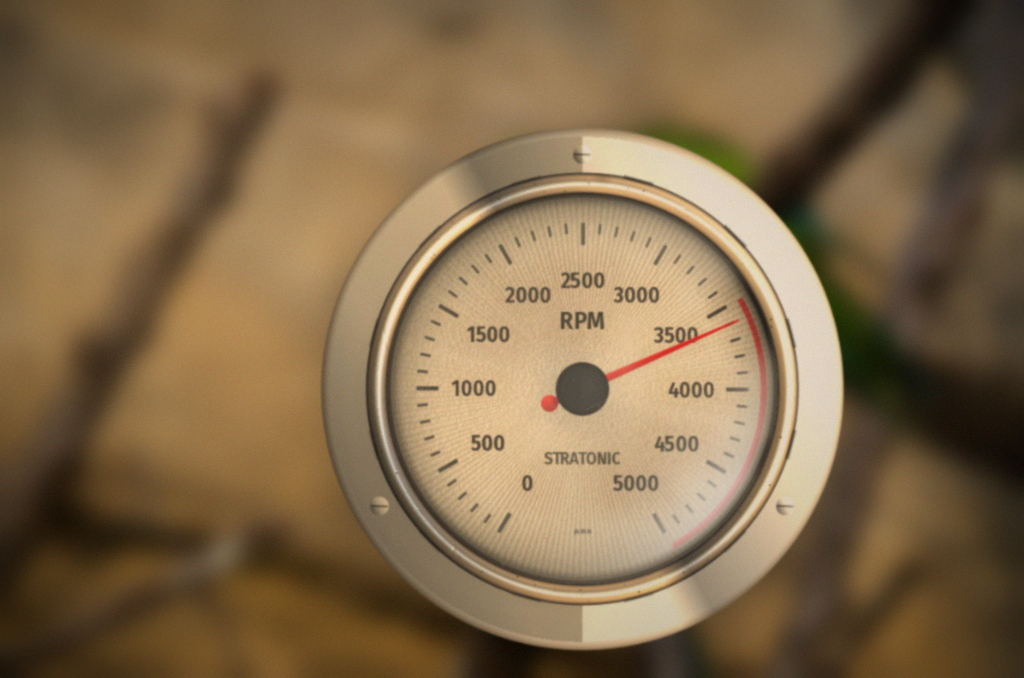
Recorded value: 3600 rpm
